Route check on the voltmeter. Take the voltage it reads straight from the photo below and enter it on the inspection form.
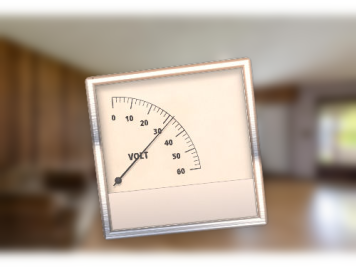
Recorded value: 32 V
